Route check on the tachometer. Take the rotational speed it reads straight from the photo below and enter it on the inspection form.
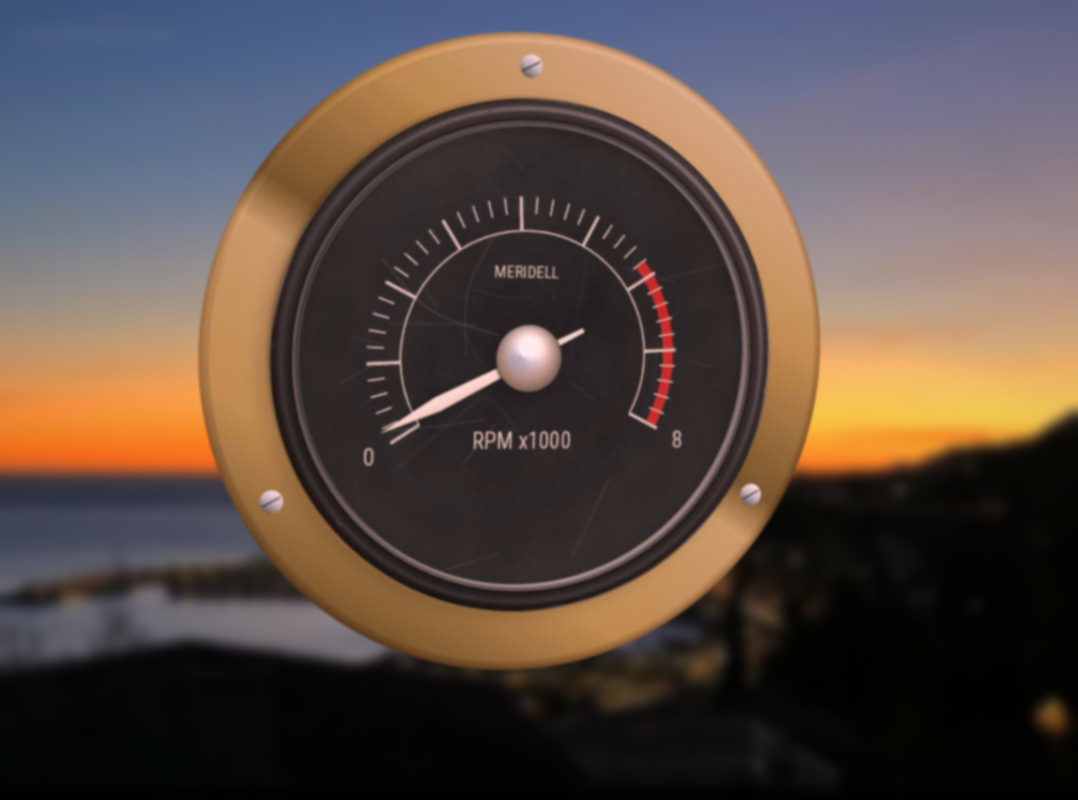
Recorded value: 200 rpm
